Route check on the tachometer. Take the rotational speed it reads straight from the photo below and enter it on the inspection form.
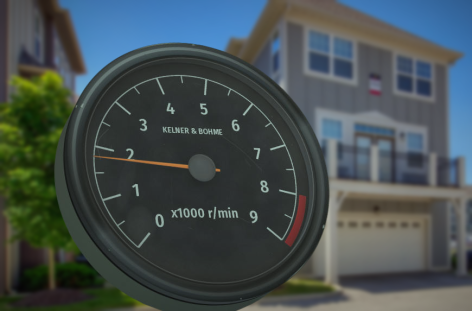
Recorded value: 1750 rpm
